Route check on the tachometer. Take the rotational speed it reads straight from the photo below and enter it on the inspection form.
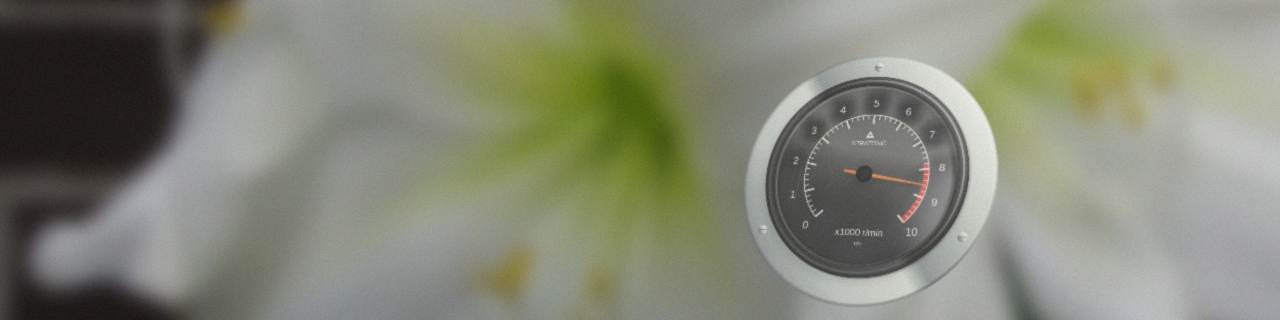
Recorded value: 8600 rpm
